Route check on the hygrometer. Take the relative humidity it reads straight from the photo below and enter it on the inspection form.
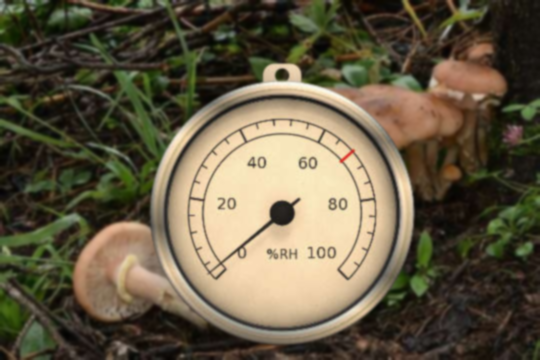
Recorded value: 2 %
